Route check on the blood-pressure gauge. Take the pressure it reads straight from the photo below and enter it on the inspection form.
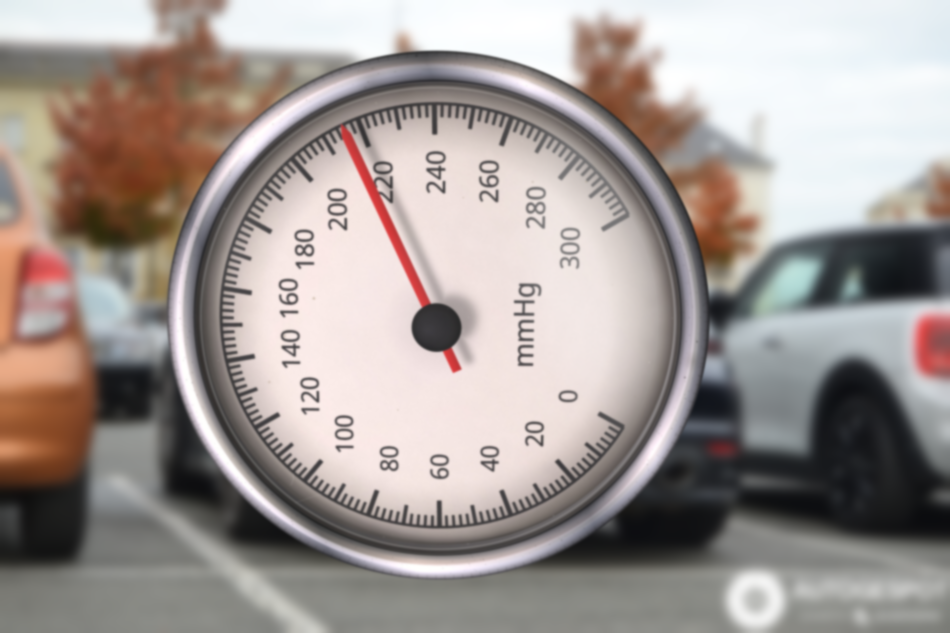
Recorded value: 216 mmHg
